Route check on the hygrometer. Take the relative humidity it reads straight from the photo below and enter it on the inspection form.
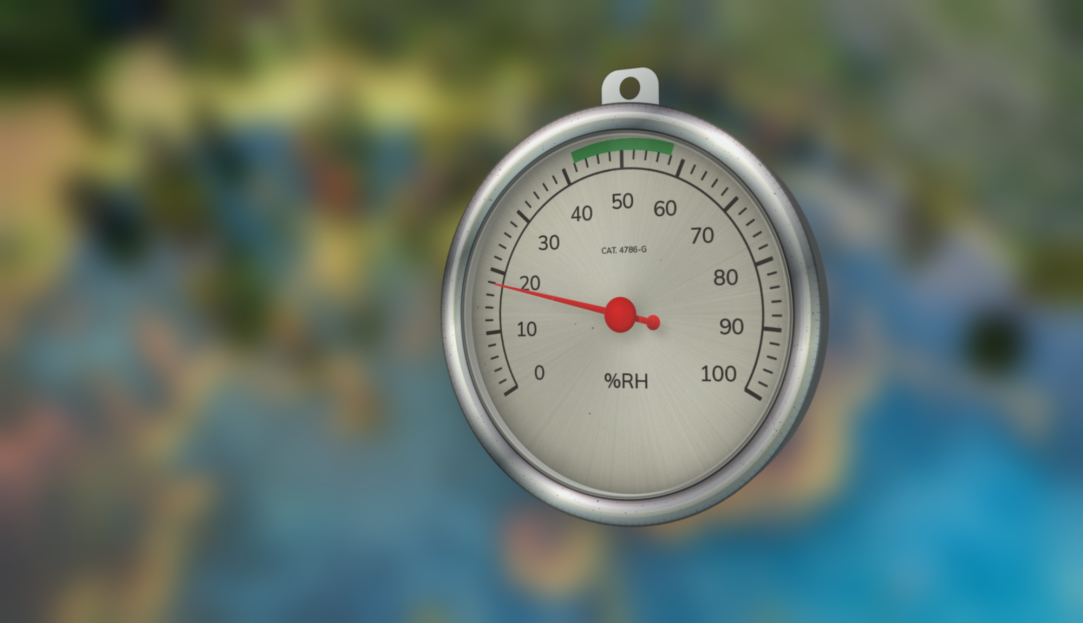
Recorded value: 18 %
